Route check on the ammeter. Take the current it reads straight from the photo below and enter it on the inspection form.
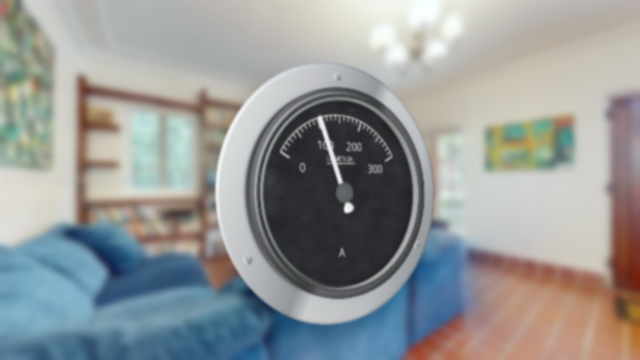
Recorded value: 100 A
